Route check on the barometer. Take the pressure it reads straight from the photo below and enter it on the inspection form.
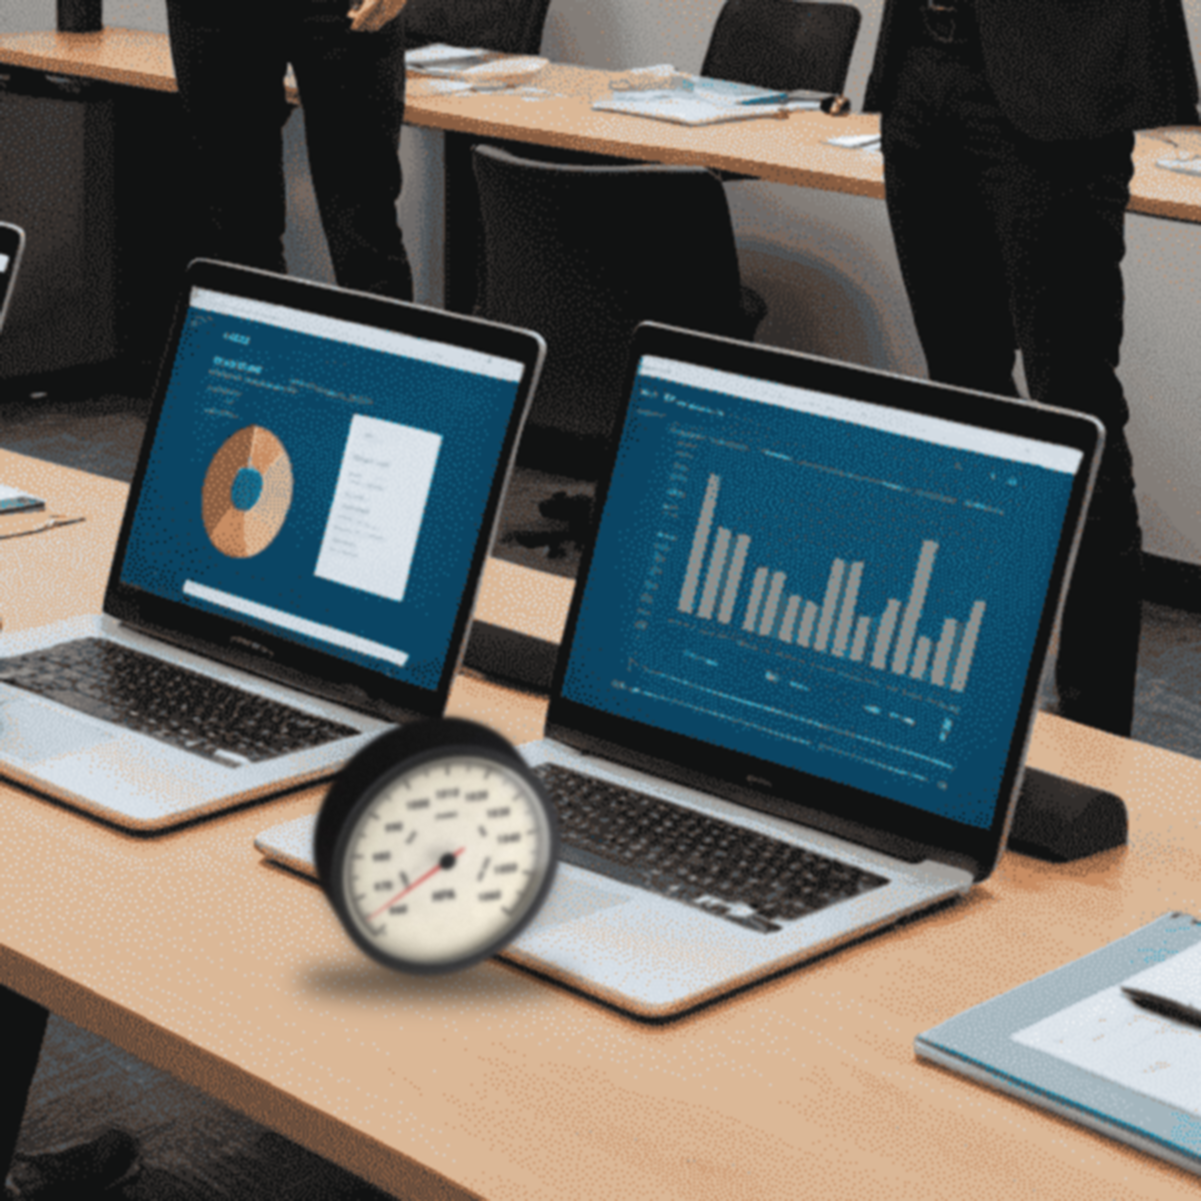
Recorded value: 965 hPa
